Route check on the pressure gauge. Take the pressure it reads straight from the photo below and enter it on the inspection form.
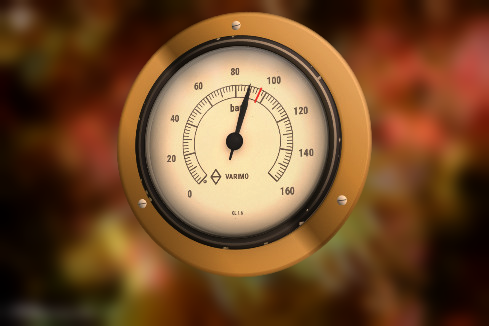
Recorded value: 90 bar
